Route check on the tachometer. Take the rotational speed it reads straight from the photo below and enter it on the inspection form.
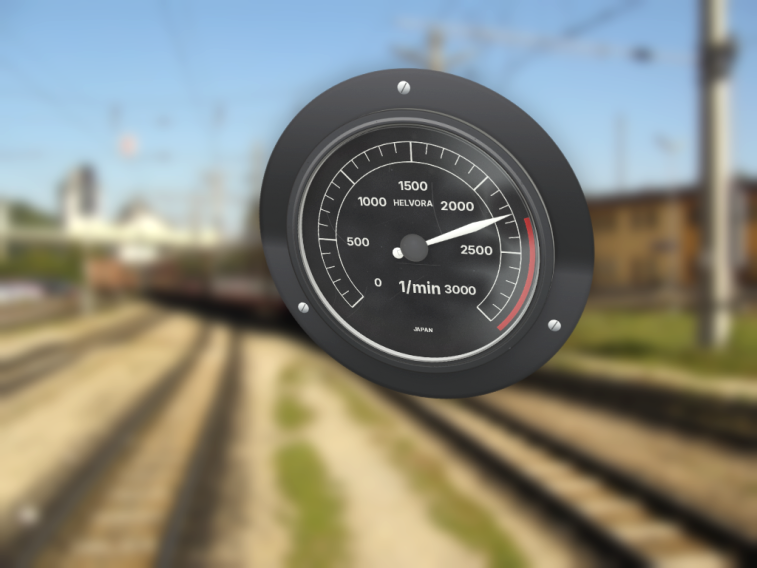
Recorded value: 2250 rpm
